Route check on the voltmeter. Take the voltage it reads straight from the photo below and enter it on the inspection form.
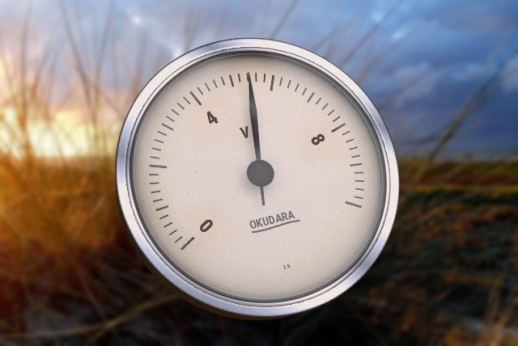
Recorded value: 5.4 V
